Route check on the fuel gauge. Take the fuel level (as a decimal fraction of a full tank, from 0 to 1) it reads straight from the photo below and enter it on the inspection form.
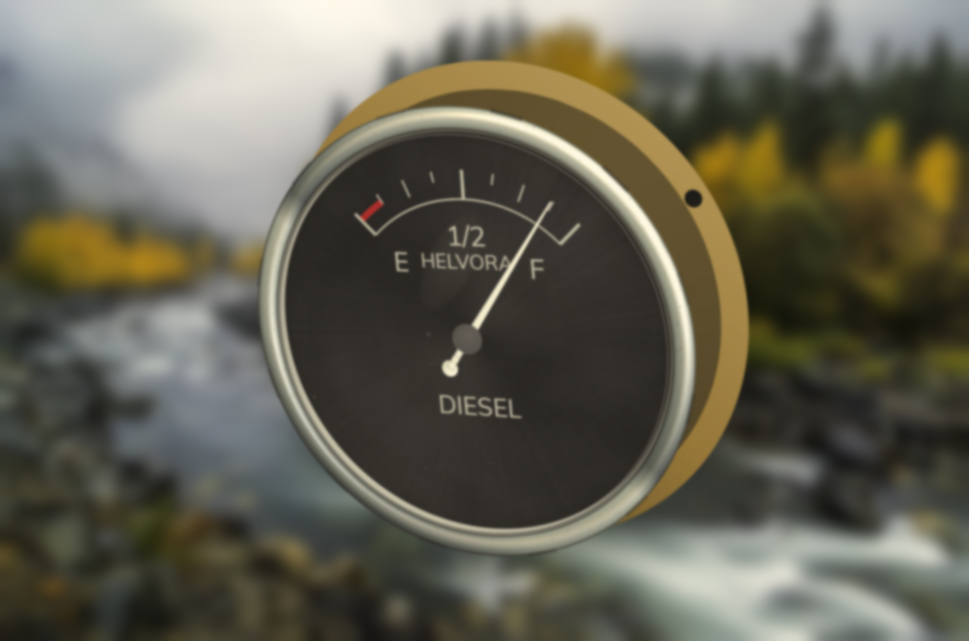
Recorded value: 0.875
